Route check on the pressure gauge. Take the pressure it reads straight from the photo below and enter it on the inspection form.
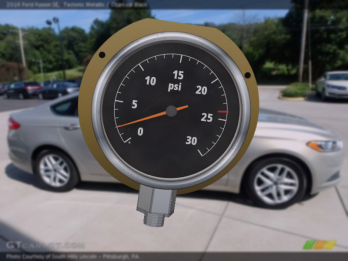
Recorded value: 2 psi
